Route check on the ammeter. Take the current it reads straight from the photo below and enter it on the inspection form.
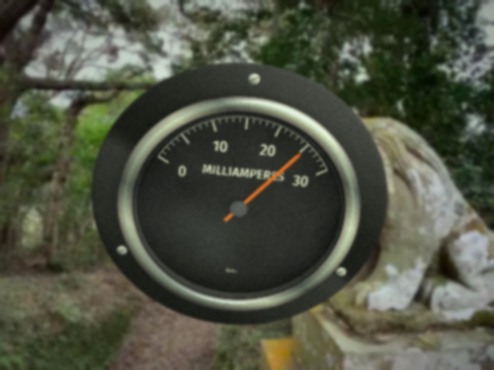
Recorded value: 25 mA
